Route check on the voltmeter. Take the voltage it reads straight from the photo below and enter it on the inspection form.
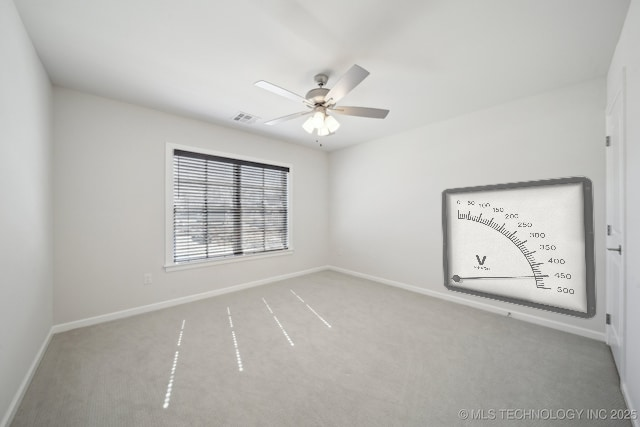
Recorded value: 450 V
